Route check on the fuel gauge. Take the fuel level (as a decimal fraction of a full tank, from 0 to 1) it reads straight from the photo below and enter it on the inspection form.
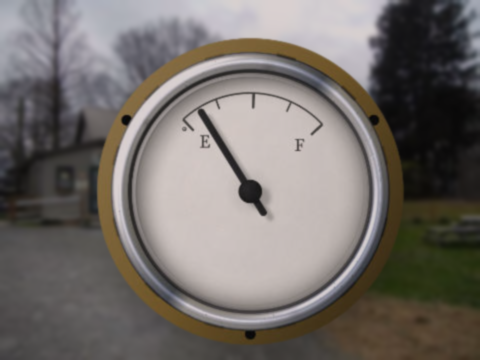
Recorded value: 0.125
